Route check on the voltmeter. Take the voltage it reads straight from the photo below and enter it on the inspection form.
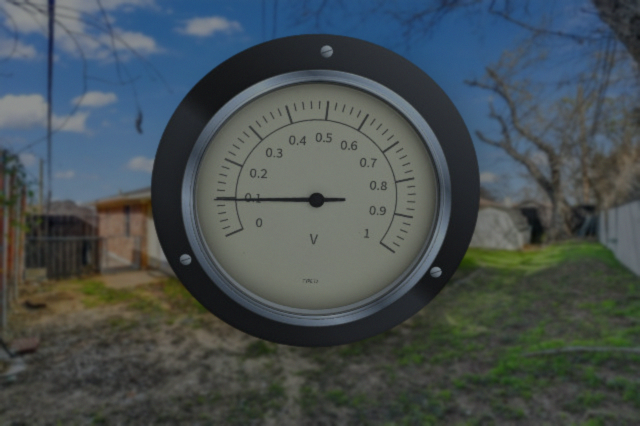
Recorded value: 0.1 V
